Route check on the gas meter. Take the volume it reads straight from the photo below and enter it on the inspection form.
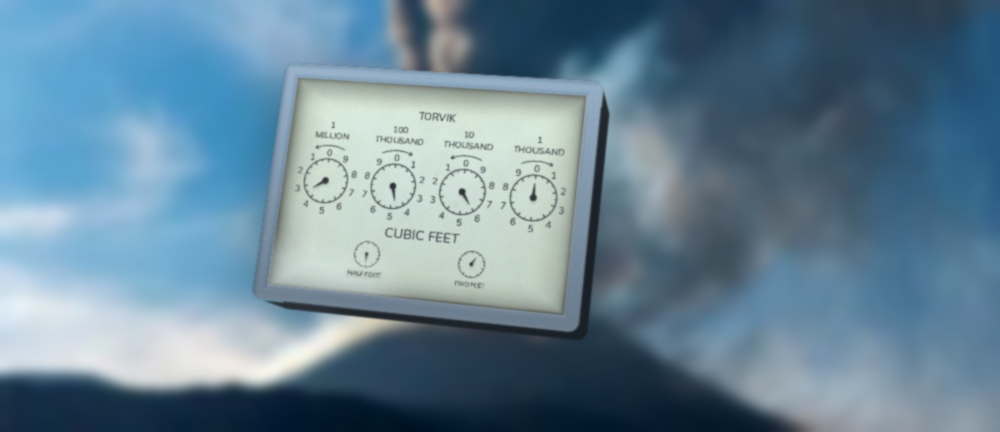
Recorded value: 346000 ft³
